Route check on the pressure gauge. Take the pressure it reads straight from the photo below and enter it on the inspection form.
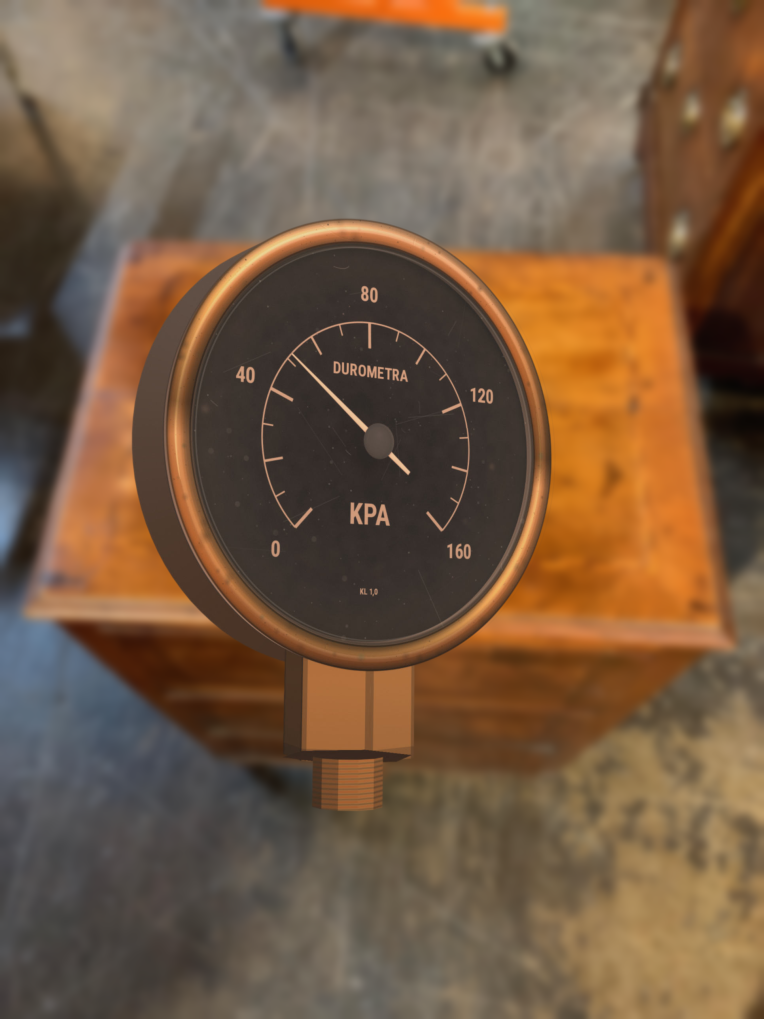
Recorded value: 50 kPa
